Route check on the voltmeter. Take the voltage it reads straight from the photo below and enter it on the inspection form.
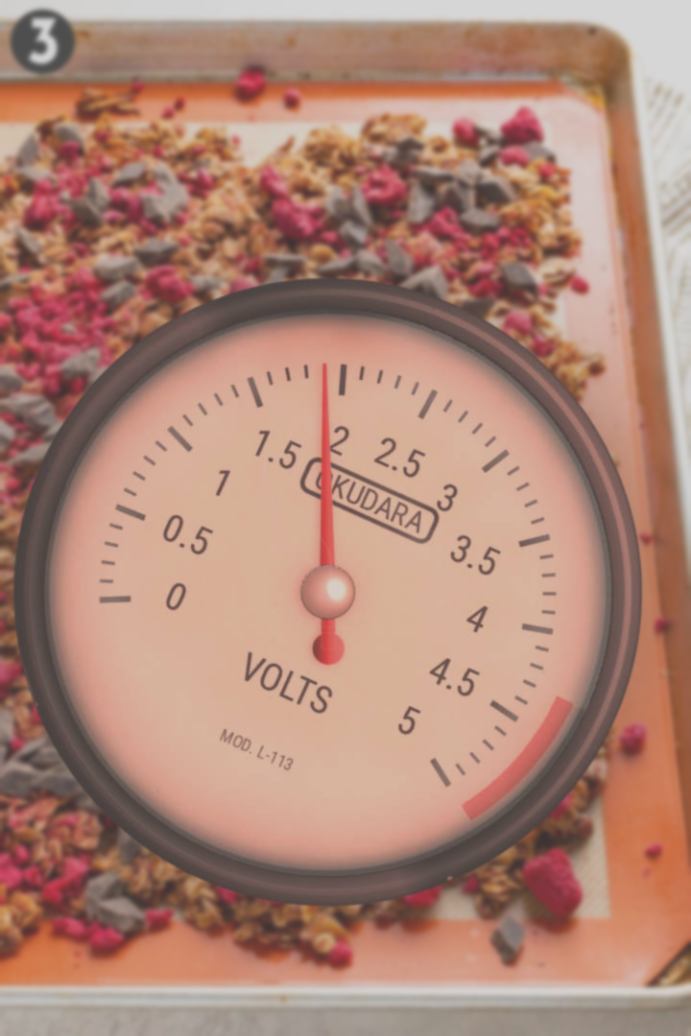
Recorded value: 1.9 V
